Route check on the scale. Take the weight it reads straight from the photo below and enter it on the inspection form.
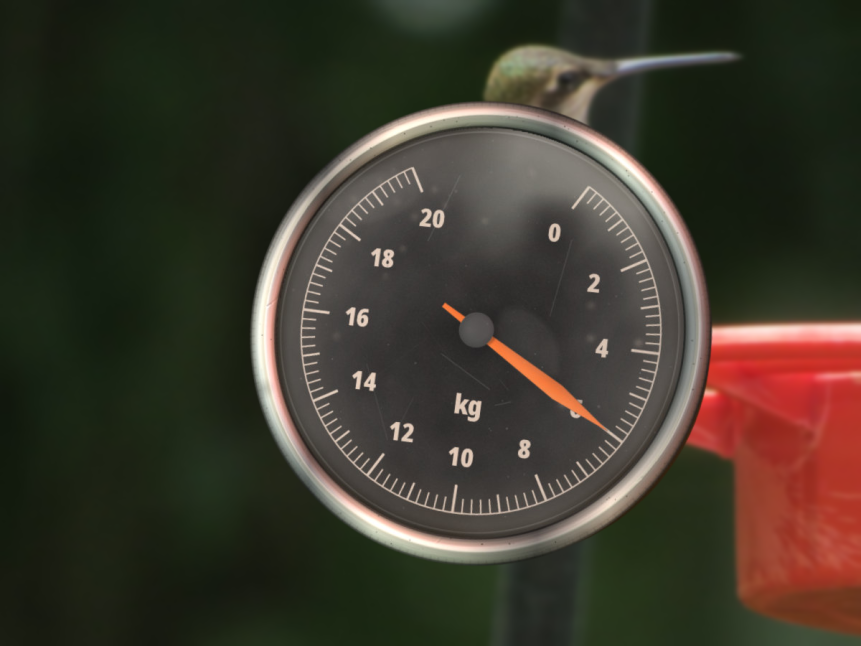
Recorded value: 6 kg
